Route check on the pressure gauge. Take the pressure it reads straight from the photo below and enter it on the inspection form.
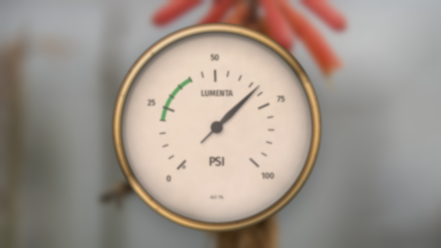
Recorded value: 67.5 psi
